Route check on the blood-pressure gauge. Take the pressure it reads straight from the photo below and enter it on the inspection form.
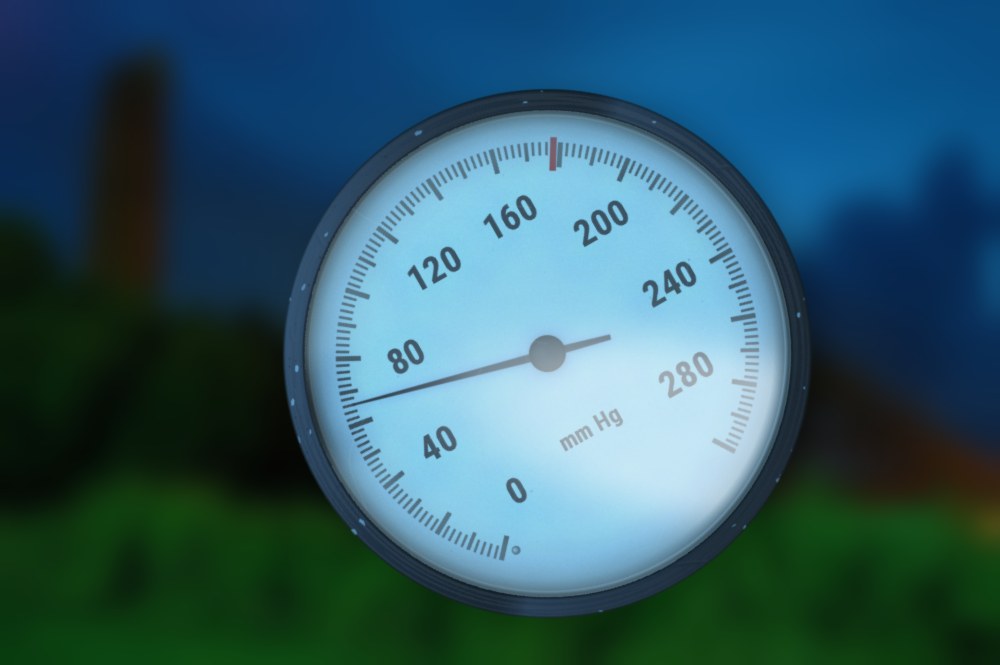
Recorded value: 66 mmHg
